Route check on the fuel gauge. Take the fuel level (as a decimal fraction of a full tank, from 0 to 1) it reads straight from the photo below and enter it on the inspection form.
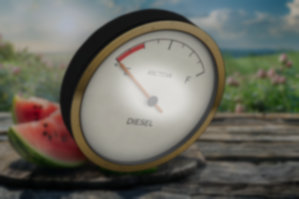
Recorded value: 0
